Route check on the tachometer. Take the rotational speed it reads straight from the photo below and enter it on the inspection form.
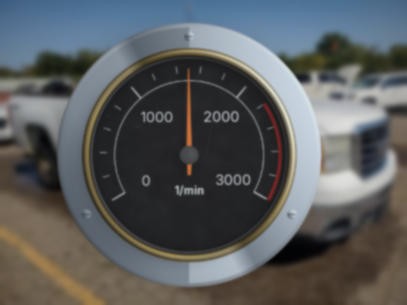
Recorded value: 1500 rpm
